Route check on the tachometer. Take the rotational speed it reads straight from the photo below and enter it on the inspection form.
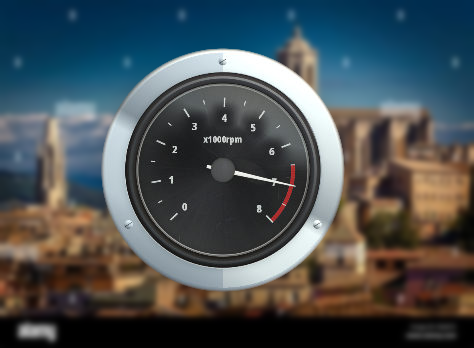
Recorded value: 7000 rpm
